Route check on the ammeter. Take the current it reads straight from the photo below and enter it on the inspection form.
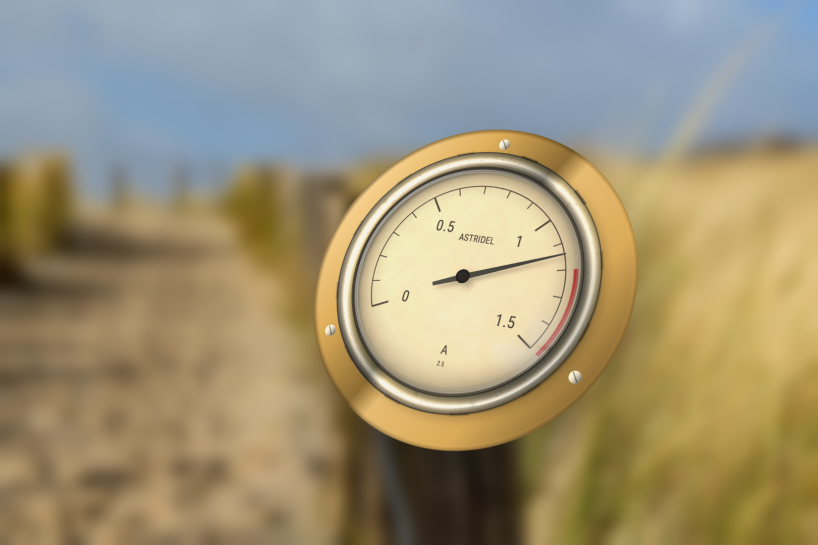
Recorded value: 1.15 A
